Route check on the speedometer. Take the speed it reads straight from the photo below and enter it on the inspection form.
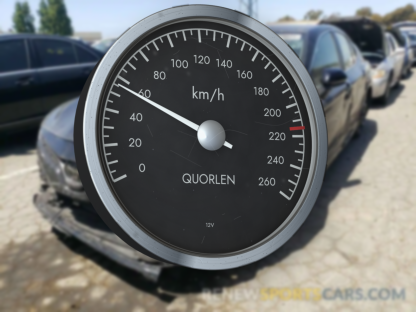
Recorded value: 55 km/h
